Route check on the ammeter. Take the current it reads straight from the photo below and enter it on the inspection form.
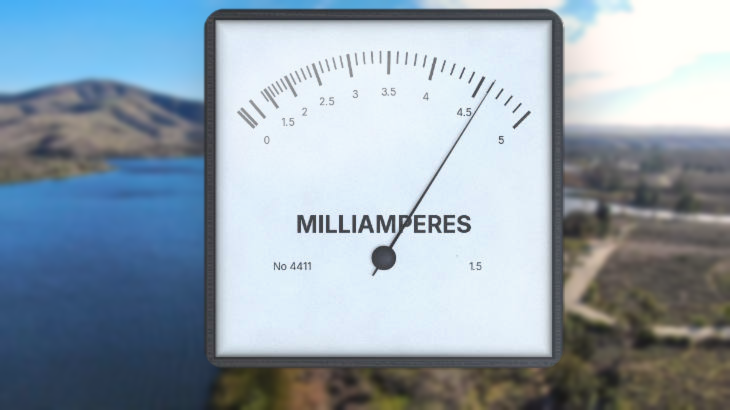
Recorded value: 4.6 mA
